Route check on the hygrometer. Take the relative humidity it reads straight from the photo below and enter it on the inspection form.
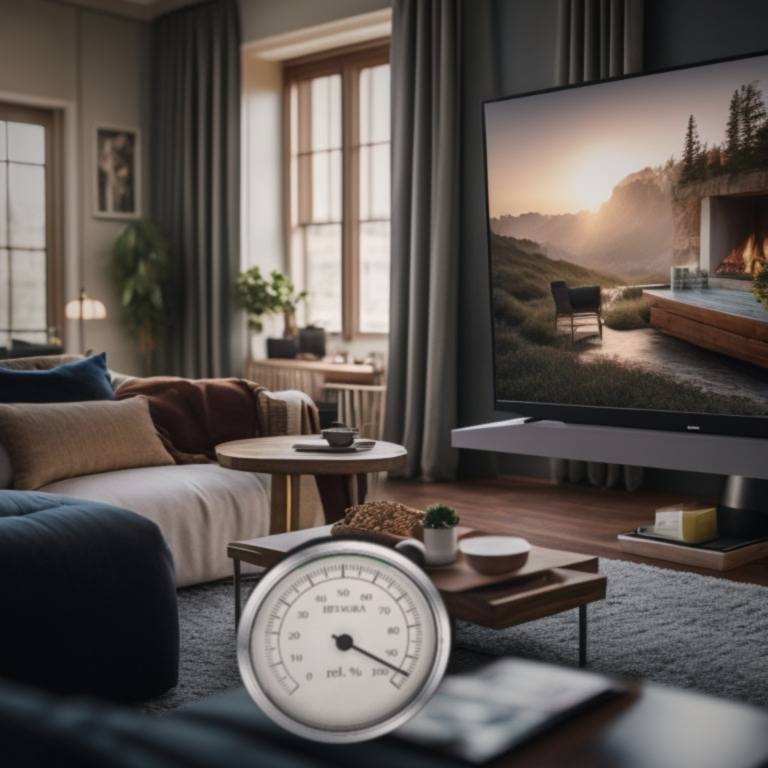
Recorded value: 95 %
